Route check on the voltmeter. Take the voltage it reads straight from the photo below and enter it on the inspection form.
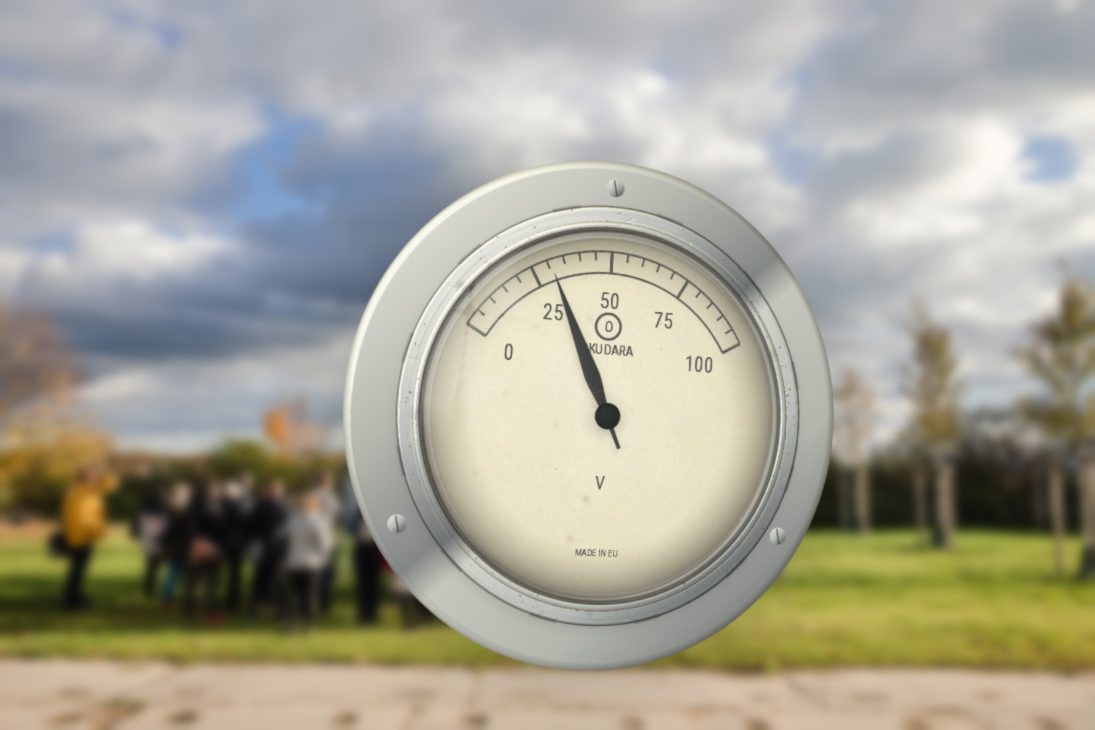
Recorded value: 30 V
